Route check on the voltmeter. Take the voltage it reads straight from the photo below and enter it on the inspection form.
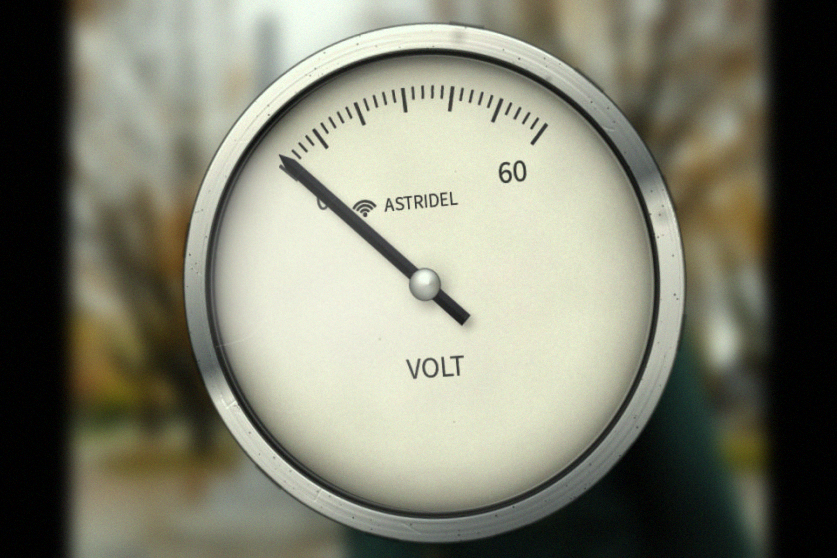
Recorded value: 2 V
